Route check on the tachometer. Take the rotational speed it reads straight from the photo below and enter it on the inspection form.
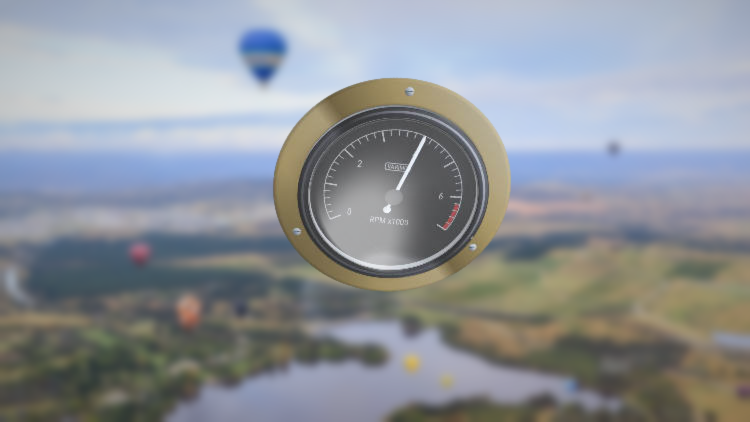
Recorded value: 4000 rpm
